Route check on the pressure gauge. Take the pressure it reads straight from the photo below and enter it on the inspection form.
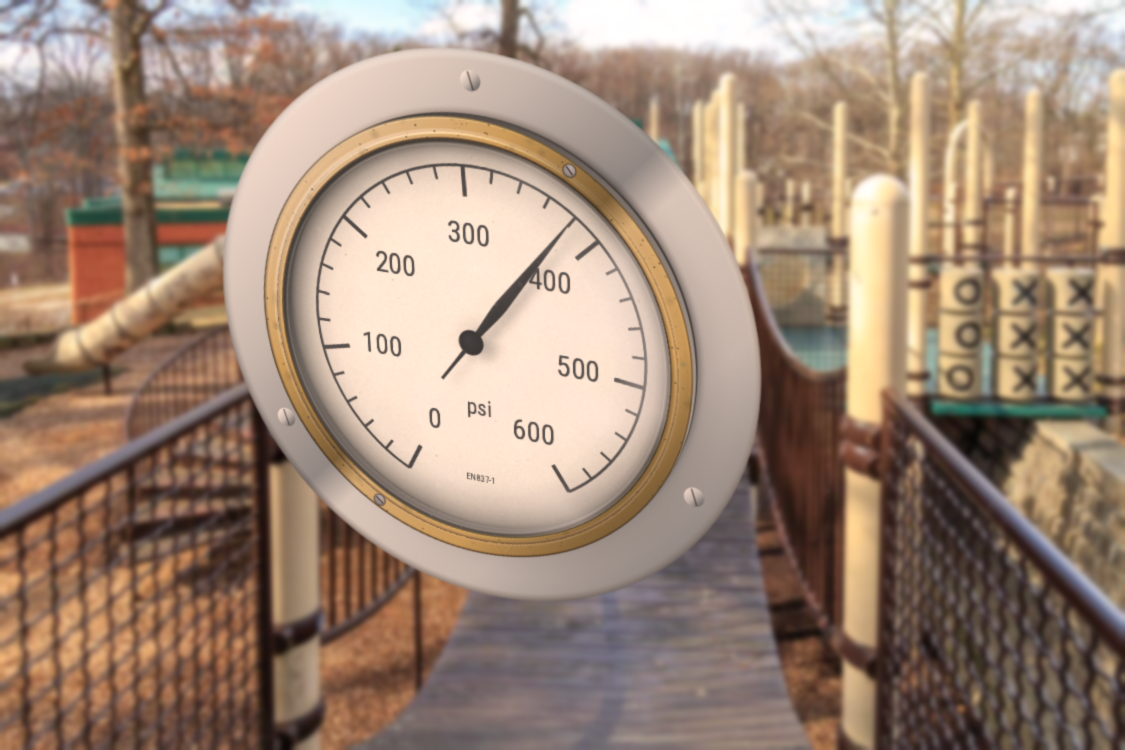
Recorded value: 380 psi
